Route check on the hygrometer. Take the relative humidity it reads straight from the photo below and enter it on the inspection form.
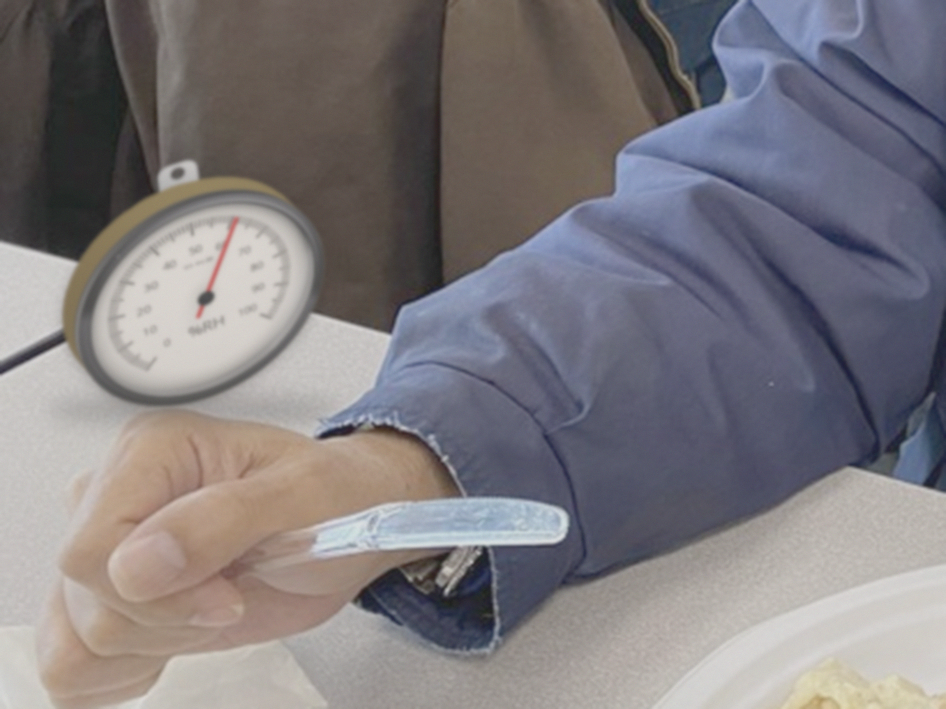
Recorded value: 60 %
